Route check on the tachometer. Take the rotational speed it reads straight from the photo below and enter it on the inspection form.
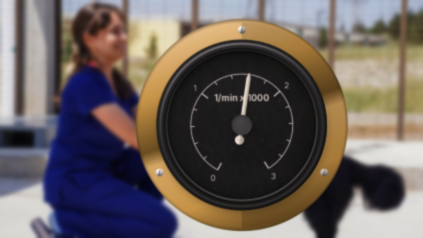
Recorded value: 1600 rpm
